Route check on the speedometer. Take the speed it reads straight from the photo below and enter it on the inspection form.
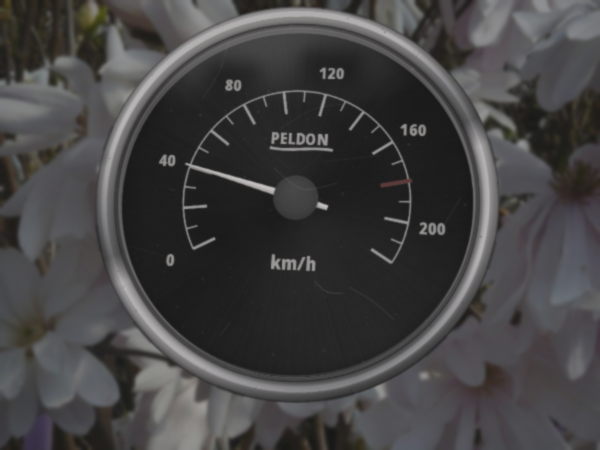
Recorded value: 40 km/h
